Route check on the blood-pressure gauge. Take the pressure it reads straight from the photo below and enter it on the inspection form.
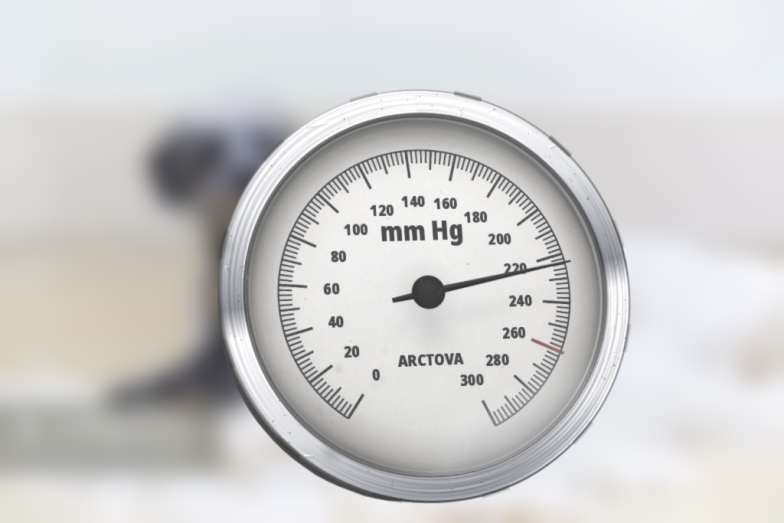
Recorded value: 224 mmHg
